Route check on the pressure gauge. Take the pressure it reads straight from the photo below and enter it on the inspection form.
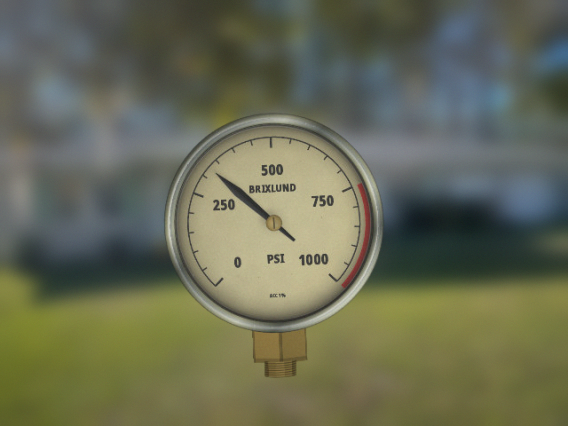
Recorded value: 325 psi
